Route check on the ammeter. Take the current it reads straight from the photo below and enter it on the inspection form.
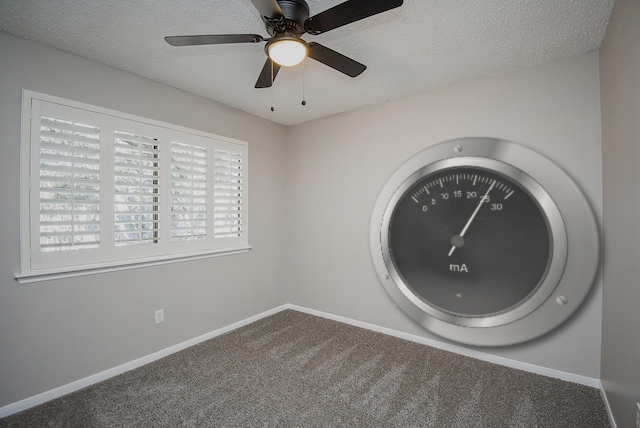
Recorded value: 25 mA
